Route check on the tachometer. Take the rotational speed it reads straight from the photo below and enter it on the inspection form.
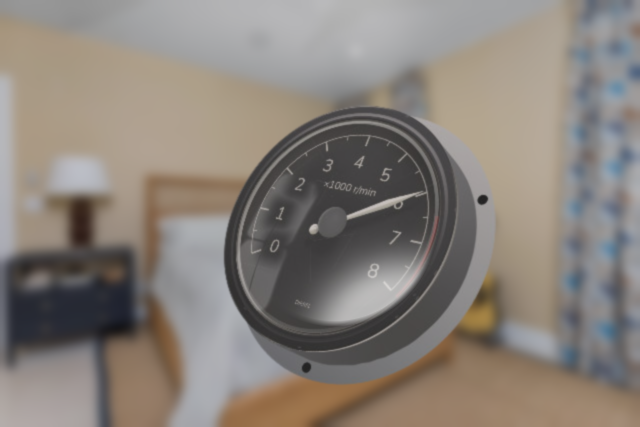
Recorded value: 6000 rpm
